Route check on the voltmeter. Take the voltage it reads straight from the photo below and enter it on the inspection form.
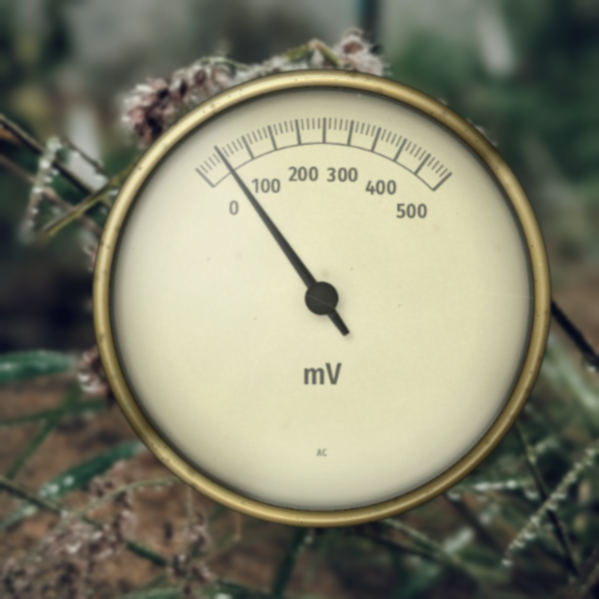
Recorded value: 50 mV
